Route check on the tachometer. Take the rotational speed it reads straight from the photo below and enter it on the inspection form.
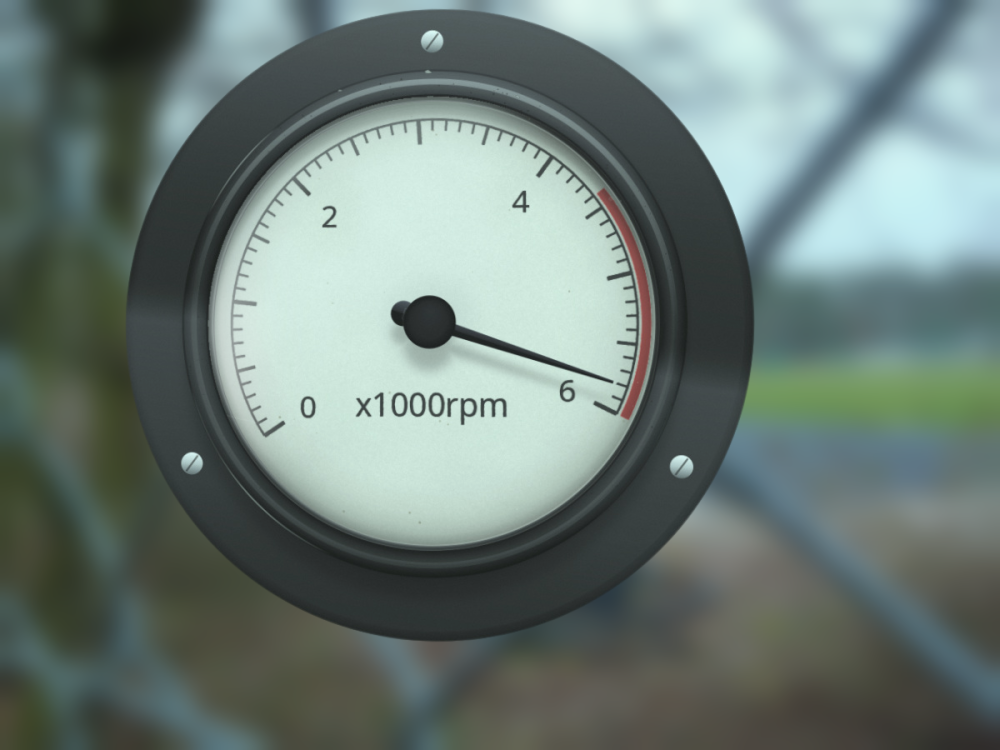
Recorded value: 5800 rpm
